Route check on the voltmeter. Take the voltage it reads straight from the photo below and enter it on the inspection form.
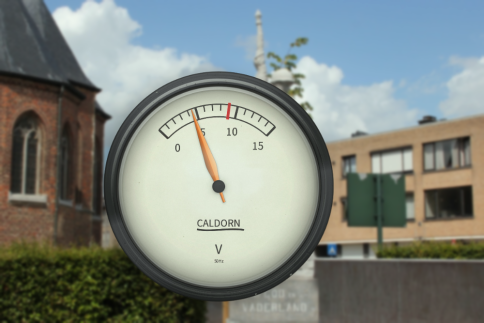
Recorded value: 4.5 V
